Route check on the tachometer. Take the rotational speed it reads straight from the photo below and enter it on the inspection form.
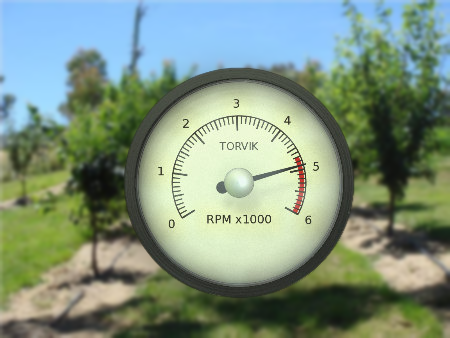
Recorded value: 4900 rpm
